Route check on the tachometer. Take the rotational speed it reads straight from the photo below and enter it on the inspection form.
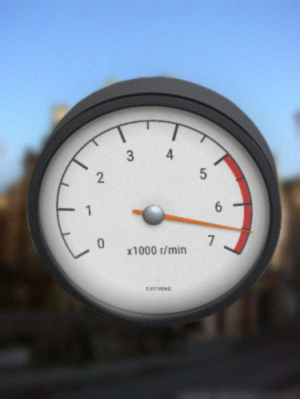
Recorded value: 6500 rpm
